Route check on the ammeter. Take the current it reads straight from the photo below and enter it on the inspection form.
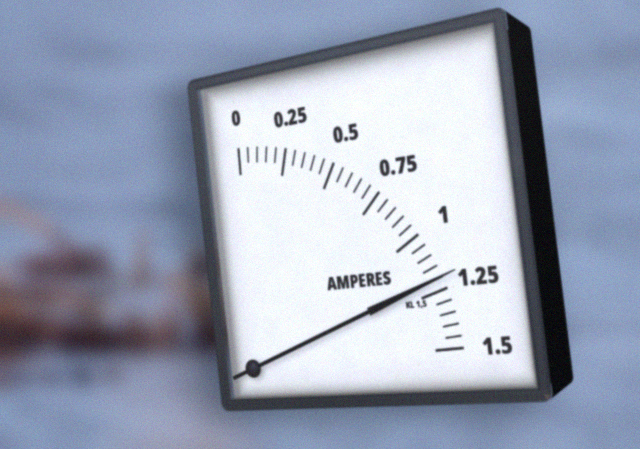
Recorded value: 1.2 A
